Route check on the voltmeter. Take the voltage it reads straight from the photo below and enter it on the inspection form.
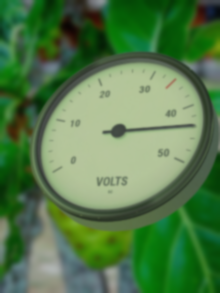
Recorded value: 44 V
